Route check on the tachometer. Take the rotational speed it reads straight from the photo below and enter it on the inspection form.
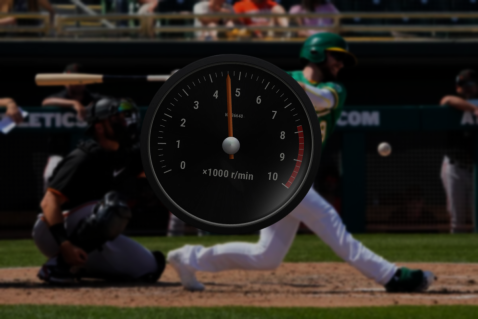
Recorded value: 4600 rpm
